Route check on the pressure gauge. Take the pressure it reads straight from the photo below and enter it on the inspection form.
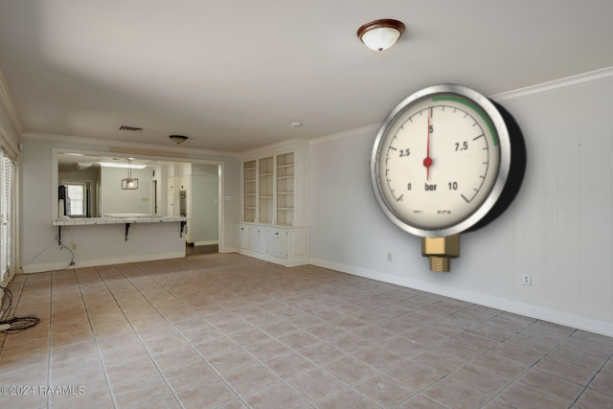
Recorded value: 5 bar
